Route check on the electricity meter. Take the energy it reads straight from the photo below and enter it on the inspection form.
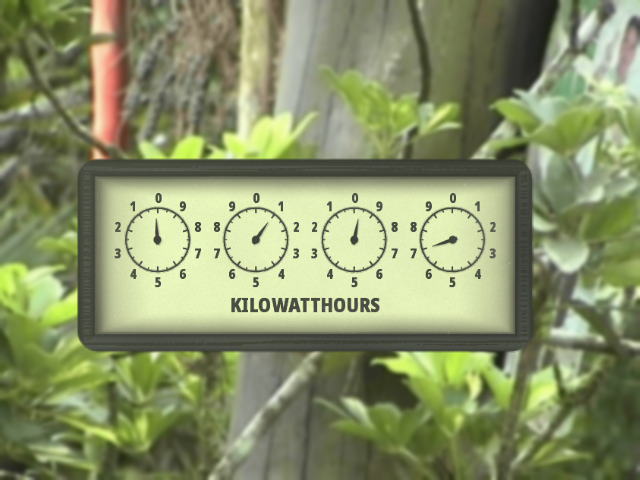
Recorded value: 97 kWh
